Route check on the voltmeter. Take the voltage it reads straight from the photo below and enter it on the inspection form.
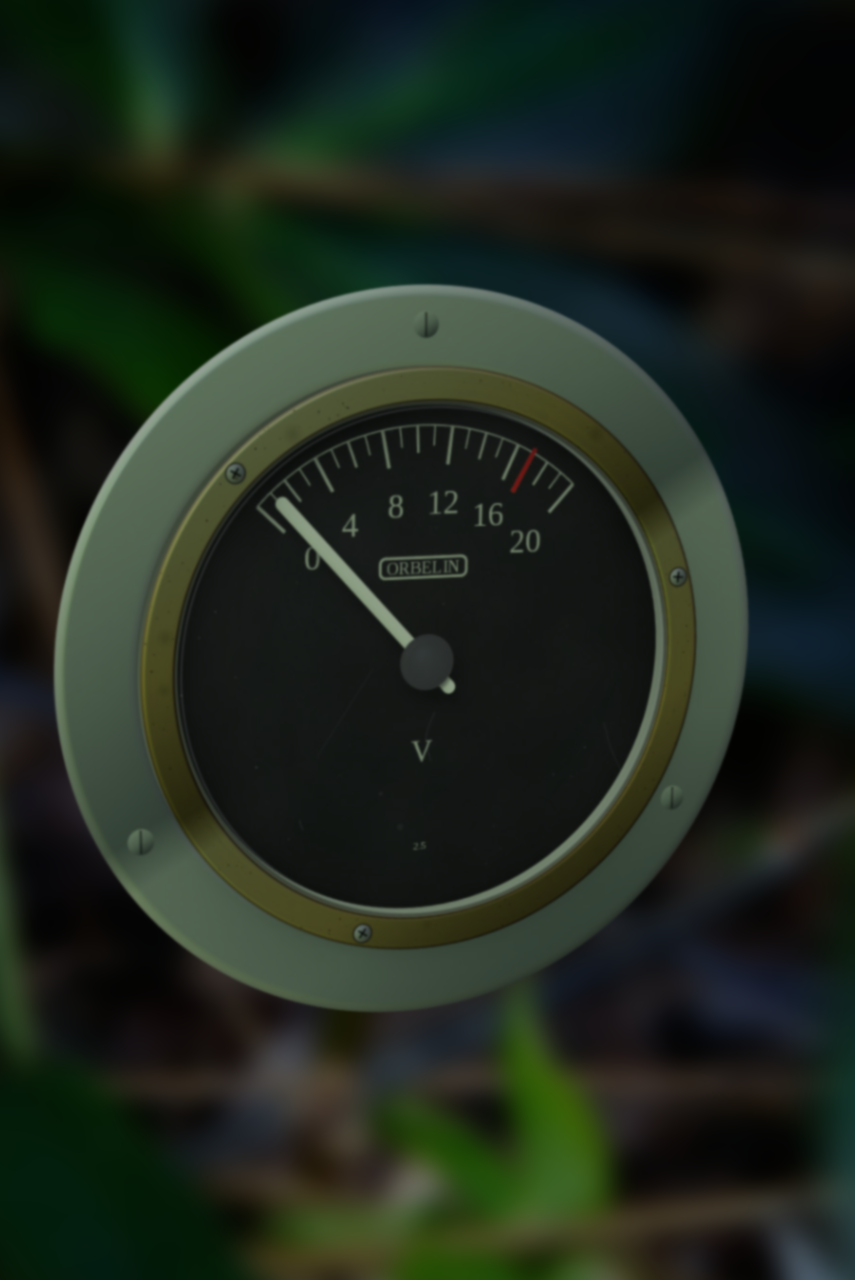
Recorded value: 1 V
